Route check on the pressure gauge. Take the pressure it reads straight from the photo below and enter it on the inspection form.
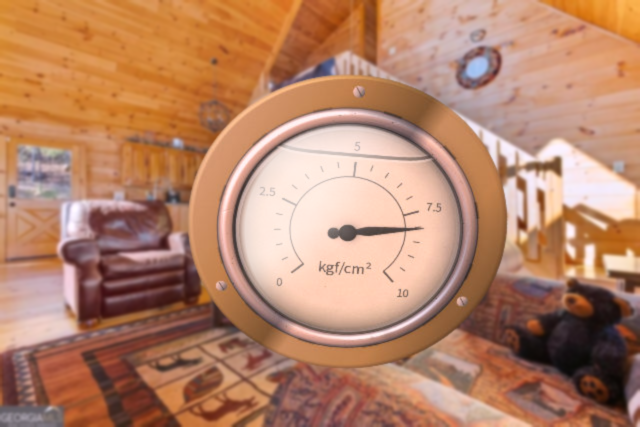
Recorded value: 8 kg/cm²
